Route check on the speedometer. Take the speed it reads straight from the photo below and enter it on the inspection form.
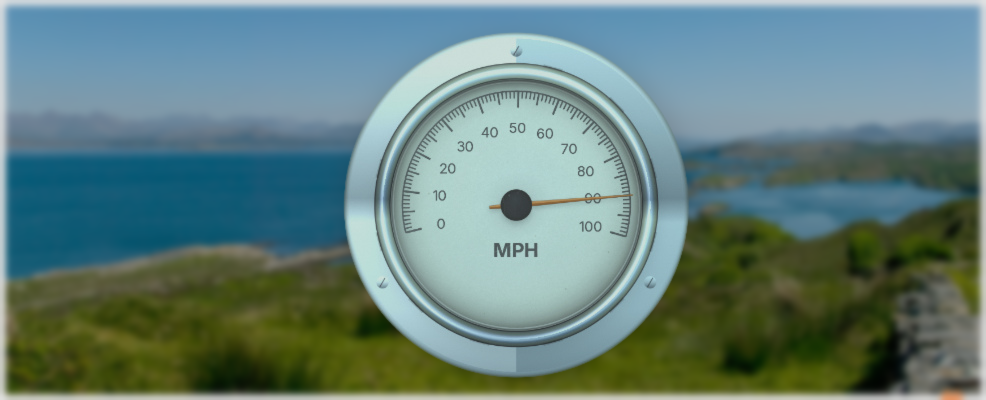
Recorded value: 90 mph
